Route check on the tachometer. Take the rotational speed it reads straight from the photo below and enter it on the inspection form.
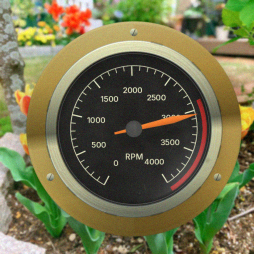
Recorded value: 3050 rpm
